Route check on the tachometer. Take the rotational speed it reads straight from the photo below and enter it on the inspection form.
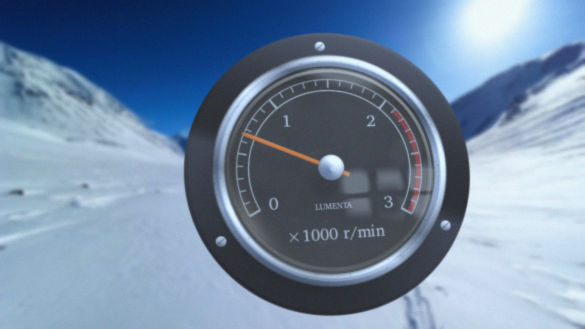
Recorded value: 650 rpm
